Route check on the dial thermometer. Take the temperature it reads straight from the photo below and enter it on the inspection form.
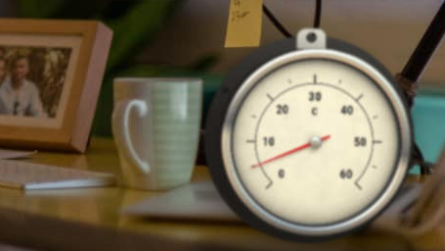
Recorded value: 5 °C
